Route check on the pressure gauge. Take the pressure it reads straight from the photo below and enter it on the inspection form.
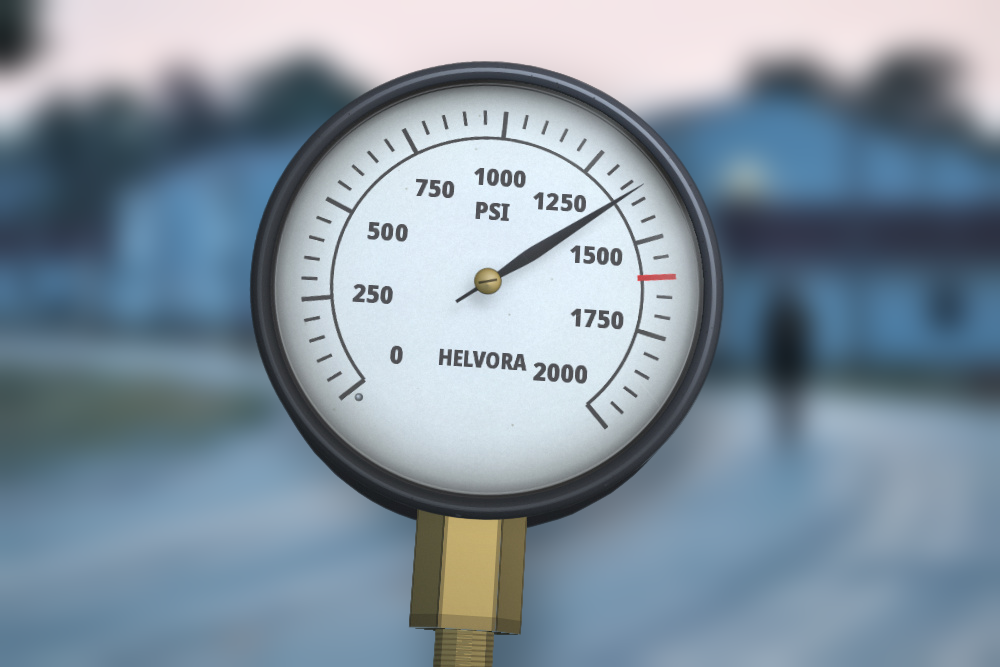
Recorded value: 1375 psi
